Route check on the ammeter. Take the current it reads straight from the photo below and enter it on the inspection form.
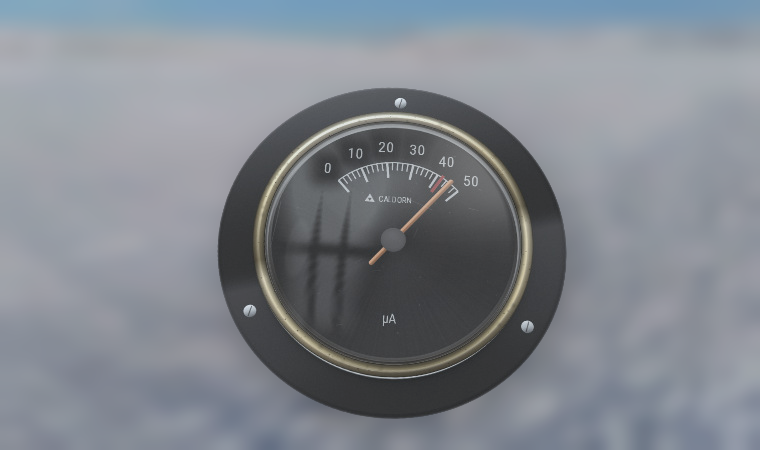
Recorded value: 46 µA
